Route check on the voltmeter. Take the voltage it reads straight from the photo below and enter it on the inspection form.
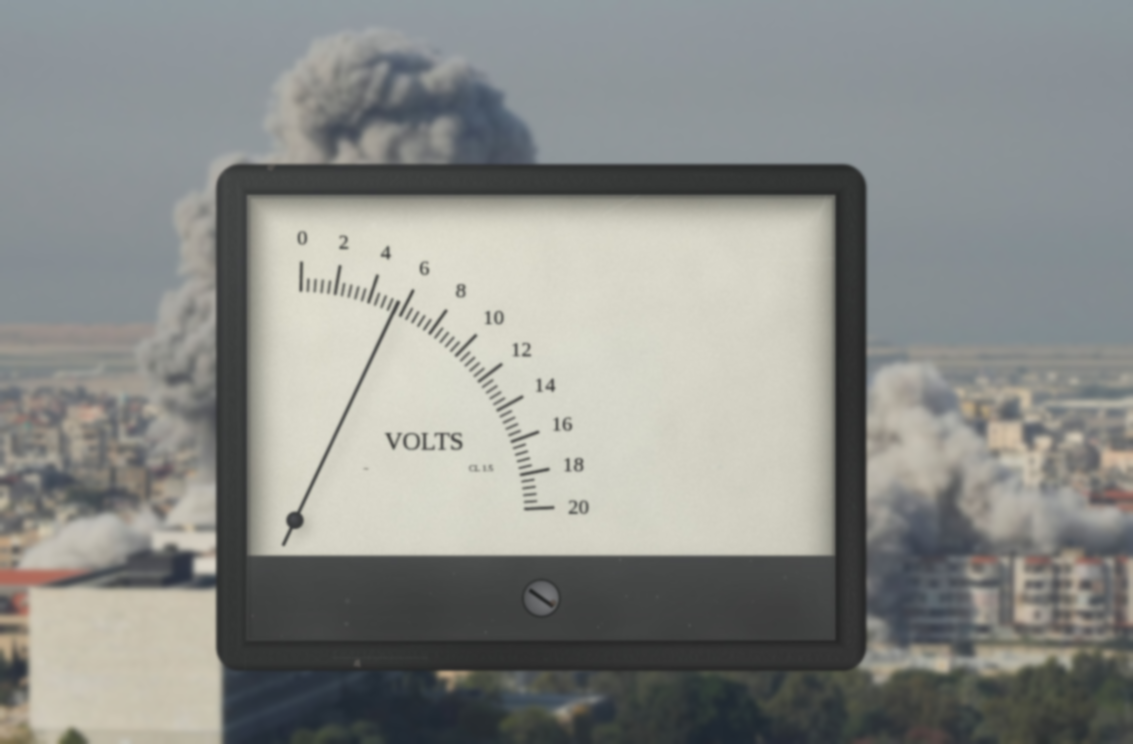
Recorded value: 5.6 V
